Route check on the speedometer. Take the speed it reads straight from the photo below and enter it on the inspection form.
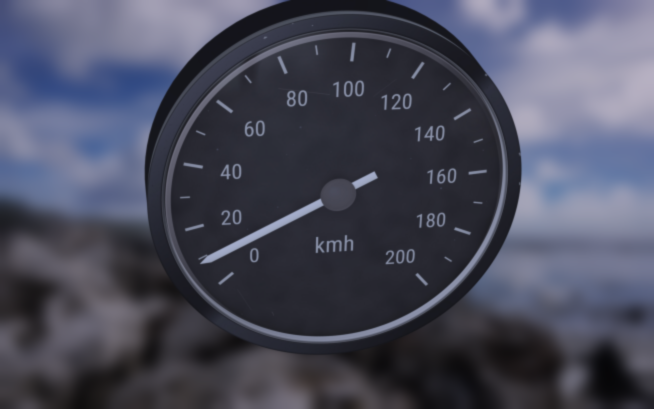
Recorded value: 10 km/h
